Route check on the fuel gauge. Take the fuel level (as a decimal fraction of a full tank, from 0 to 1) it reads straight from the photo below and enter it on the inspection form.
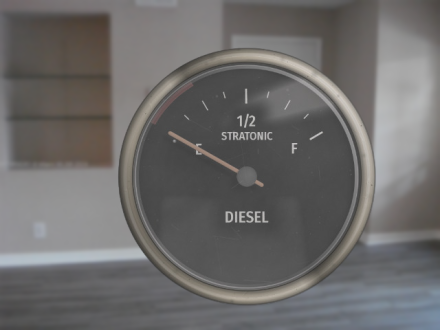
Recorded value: 0
